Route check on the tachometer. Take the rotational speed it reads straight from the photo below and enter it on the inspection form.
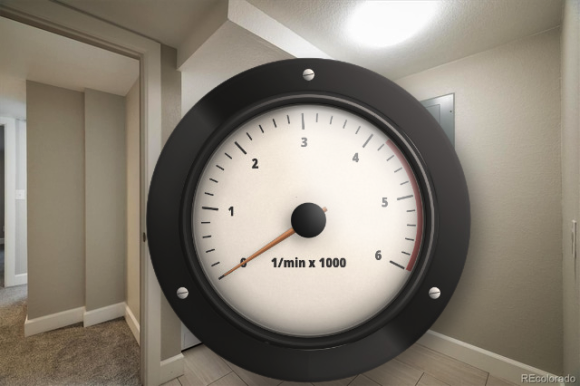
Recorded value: 0 rpm
